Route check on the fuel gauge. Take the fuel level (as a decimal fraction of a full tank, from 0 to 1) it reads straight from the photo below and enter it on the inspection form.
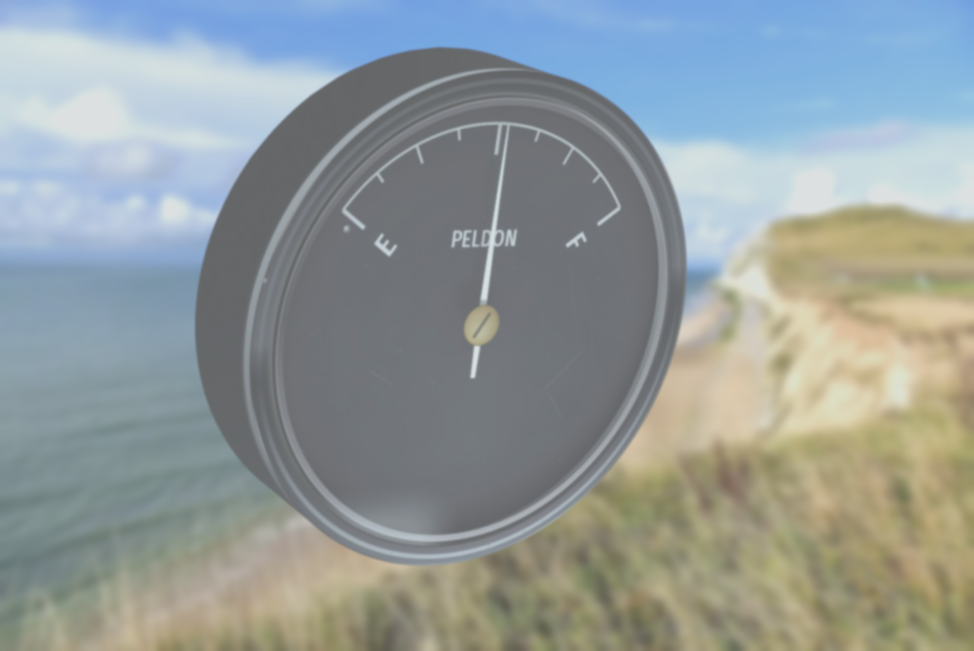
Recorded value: 0.5
